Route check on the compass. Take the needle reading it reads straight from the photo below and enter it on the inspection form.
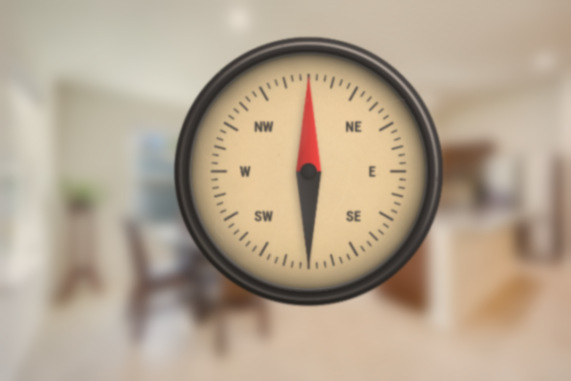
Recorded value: 0 °
